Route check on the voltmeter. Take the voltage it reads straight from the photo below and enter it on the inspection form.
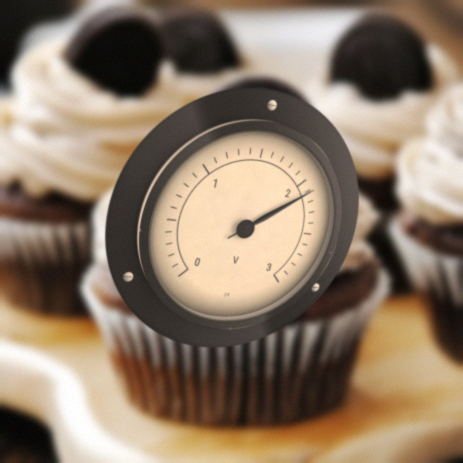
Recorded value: 2.1 V
